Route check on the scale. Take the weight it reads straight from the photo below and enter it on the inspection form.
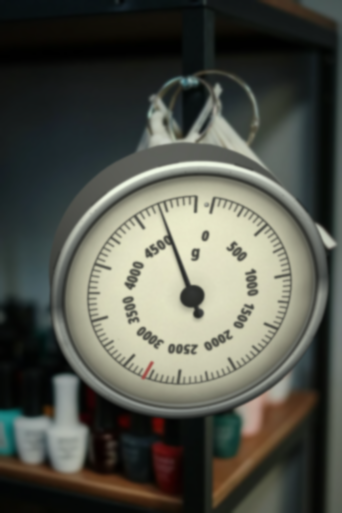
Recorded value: 4700 g
